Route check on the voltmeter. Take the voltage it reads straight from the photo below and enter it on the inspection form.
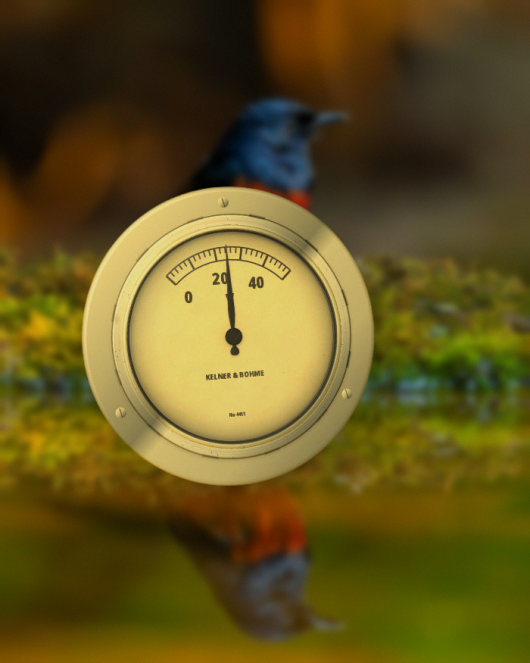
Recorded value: 24 V
